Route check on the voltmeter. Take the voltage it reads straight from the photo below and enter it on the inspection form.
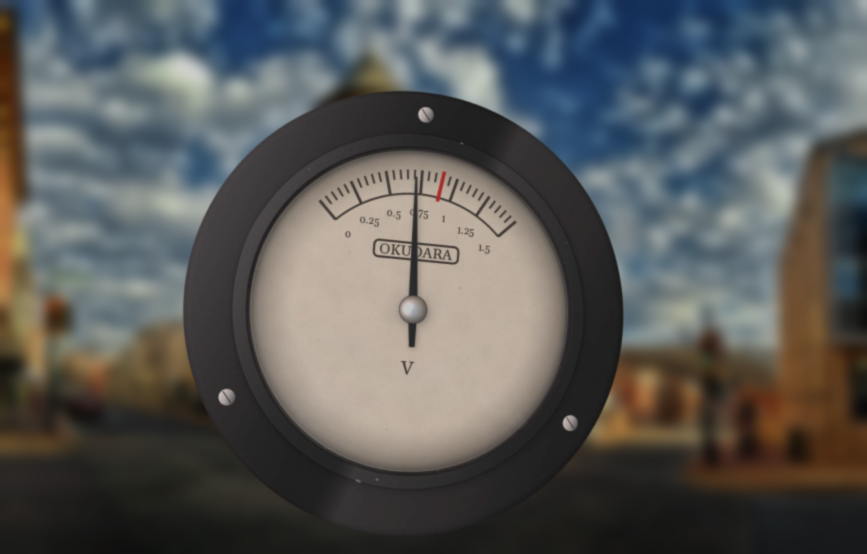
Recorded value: 0.7 V
